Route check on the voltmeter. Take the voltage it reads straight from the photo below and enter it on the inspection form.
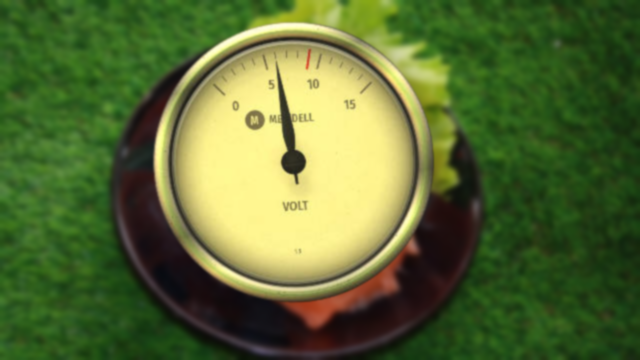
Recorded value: 6 V
